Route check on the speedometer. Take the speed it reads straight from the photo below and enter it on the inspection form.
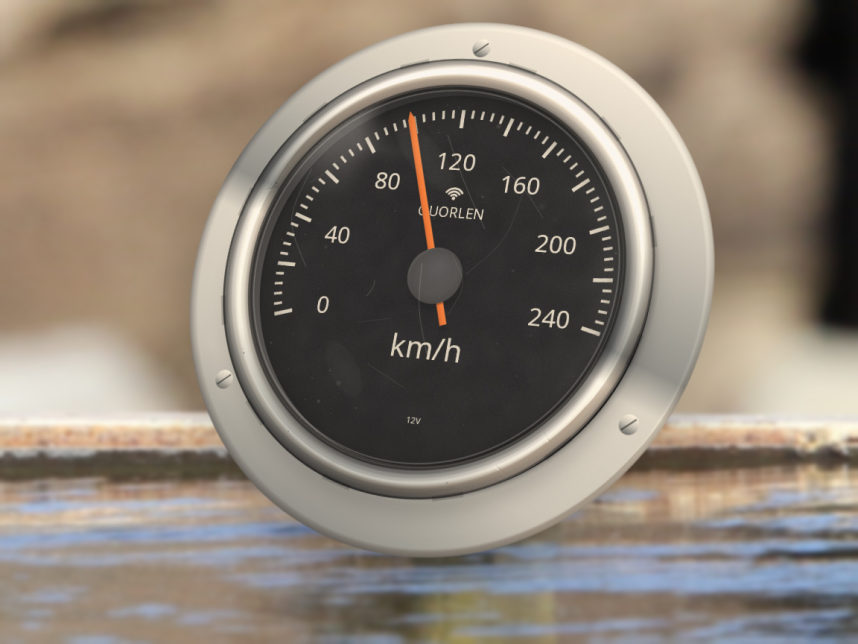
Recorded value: 100 km/h
